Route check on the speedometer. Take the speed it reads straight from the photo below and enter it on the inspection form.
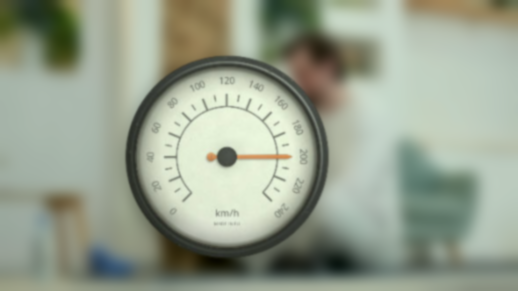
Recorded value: 200 km/h
